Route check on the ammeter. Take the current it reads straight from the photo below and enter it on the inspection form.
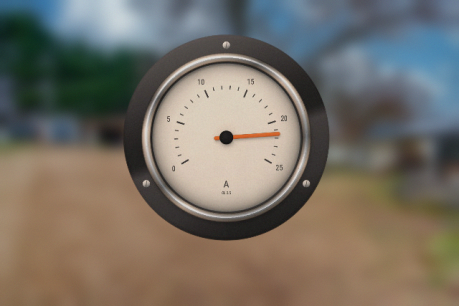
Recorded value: 21.5 A
